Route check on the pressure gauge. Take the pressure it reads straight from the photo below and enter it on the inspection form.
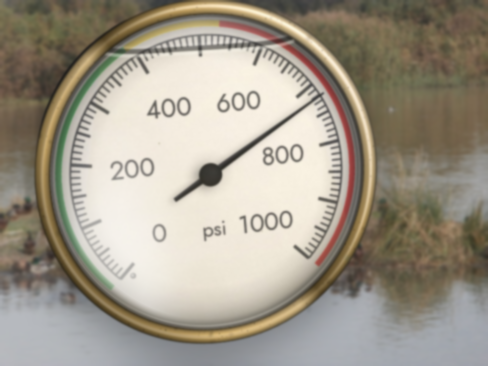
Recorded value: 720 psi
